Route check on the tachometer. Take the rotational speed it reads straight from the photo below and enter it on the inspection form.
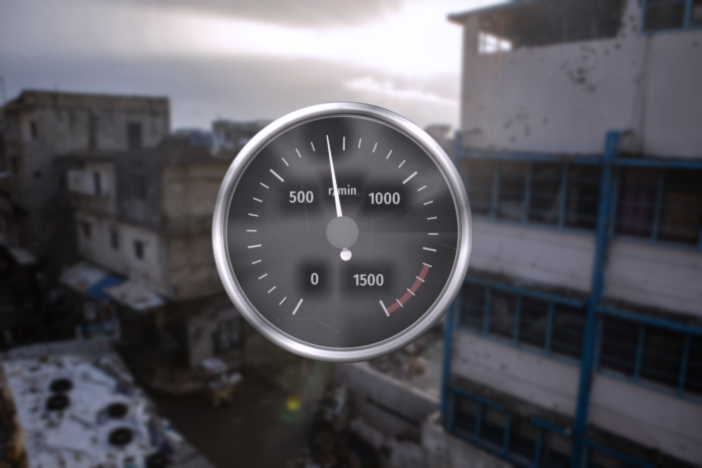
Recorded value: 700 rpm
